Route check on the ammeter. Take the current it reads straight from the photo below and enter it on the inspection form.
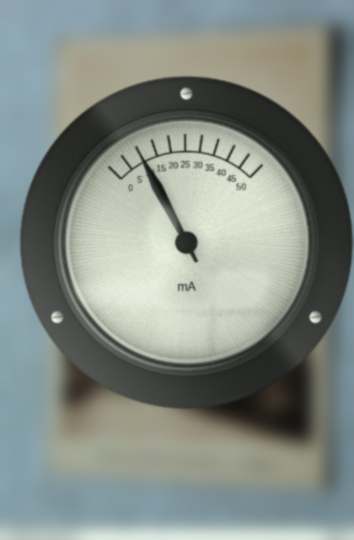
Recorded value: 10 mA
